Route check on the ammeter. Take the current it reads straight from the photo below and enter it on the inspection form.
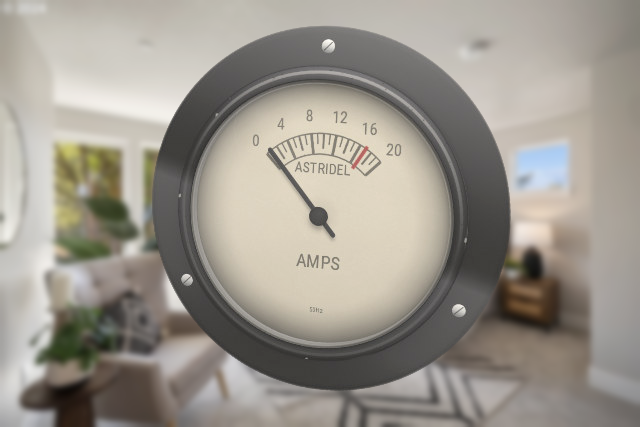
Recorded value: 1 A
